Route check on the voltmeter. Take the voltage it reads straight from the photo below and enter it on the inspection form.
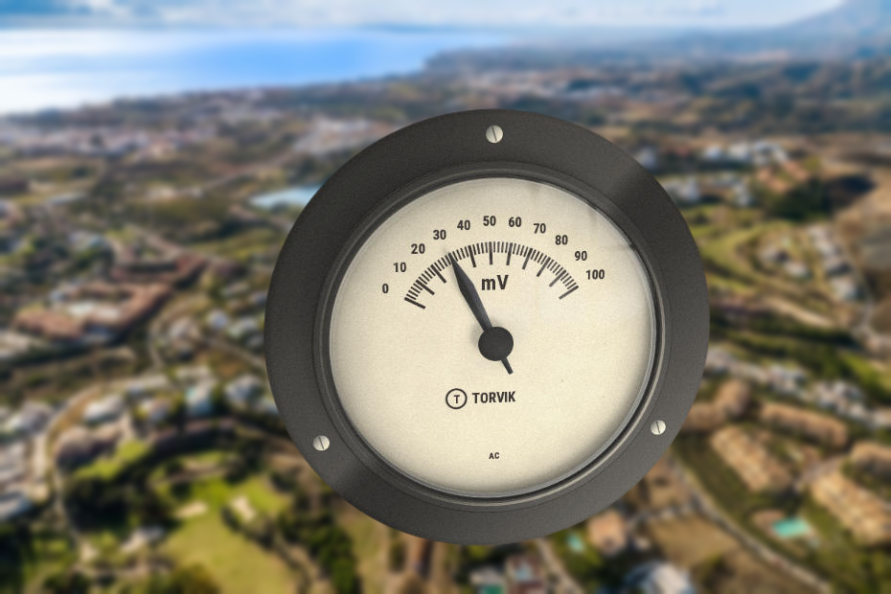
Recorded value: 30 mV
